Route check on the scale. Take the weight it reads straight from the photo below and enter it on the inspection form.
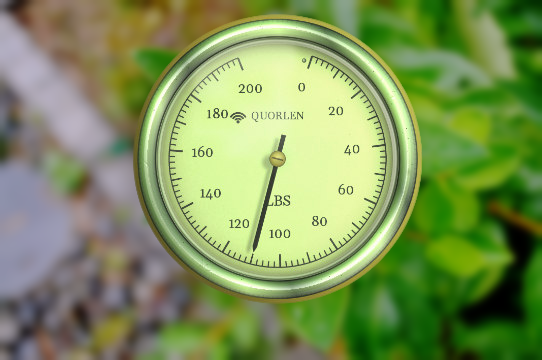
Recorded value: 110 lb
